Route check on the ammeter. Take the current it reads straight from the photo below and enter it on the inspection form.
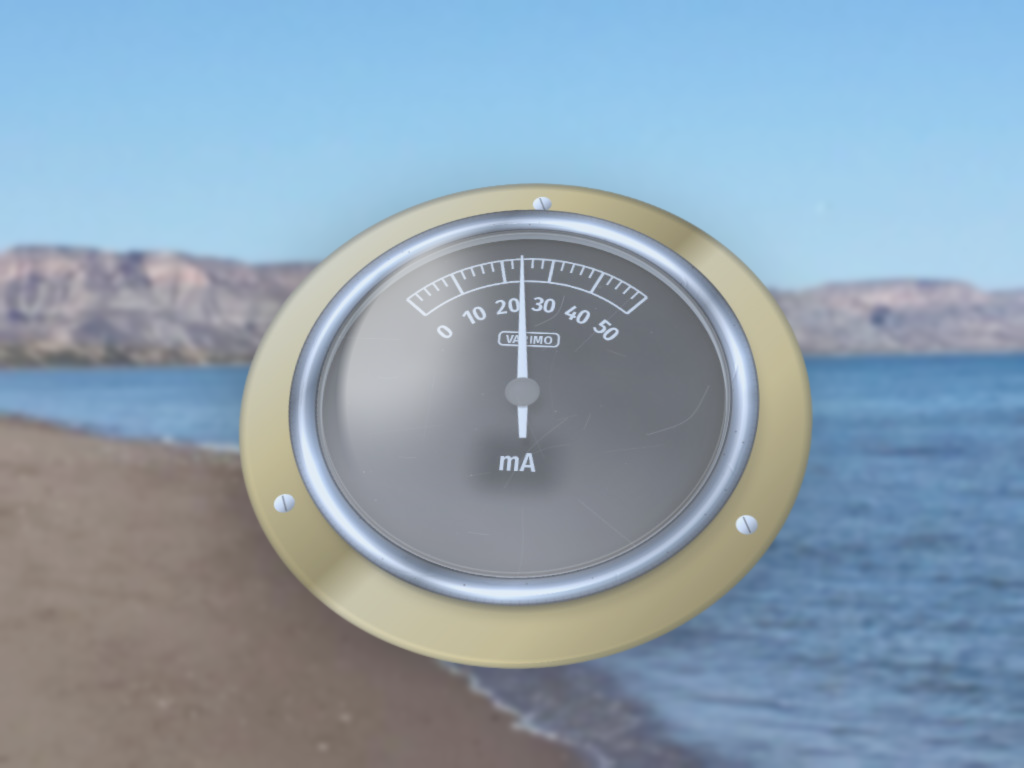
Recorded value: 24 mA
